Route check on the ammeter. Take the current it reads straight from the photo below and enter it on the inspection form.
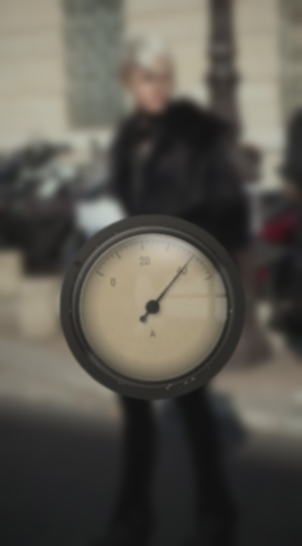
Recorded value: 40 A
